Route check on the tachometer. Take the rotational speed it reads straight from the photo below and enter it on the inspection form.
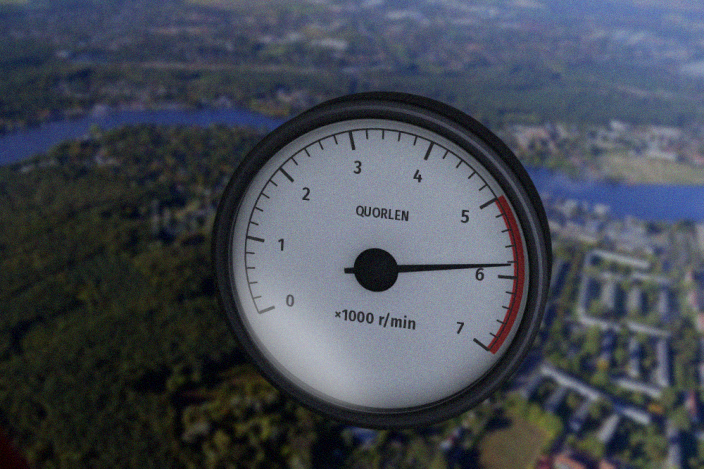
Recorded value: 5800 rpm
